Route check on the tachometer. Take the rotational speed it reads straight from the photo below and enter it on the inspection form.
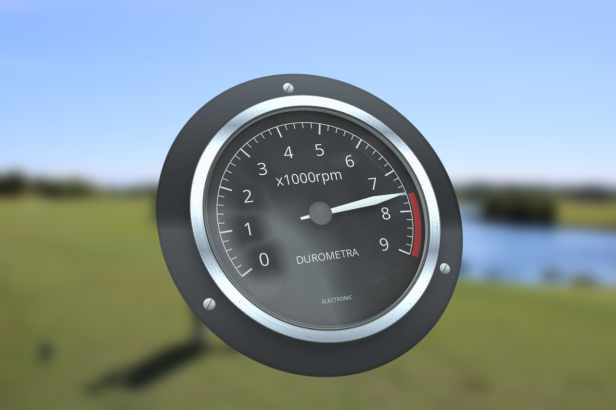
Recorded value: 7600 rpm
